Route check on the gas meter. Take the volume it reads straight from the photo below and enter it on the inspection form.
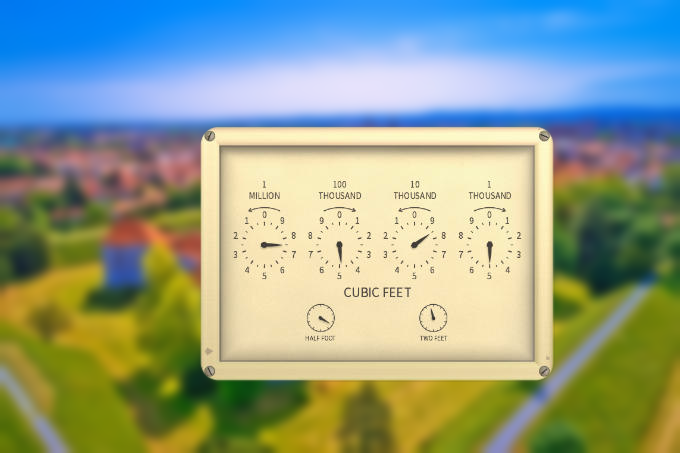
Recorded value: 748500 ft³
